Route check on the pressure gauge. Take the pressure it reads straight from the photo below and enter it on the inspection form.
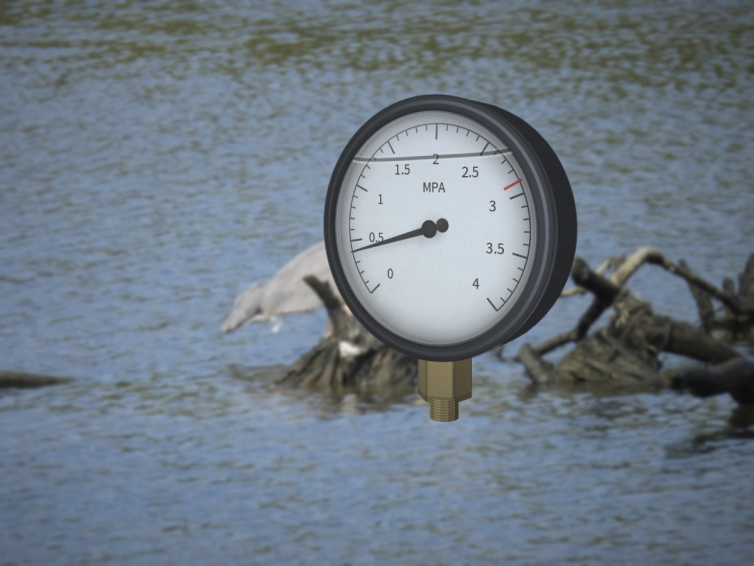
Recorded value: 0.4 MPa
